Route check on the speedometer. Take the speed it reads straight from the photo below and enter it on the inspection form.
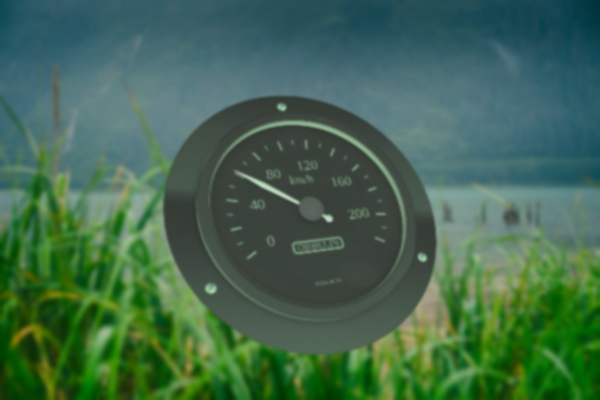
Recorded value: 60 km/h
